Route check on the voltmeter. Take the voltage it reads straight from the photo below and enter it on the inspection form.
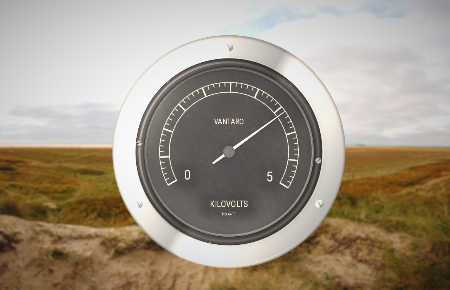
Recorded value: 3.6 kV
